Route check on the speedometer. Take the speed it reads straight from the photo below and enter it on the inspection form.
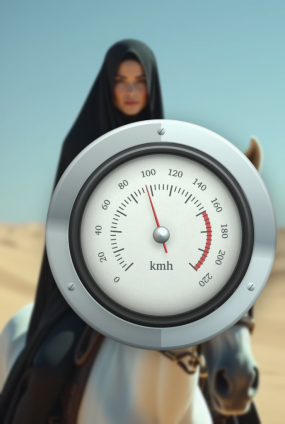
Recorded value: 96 km/h
